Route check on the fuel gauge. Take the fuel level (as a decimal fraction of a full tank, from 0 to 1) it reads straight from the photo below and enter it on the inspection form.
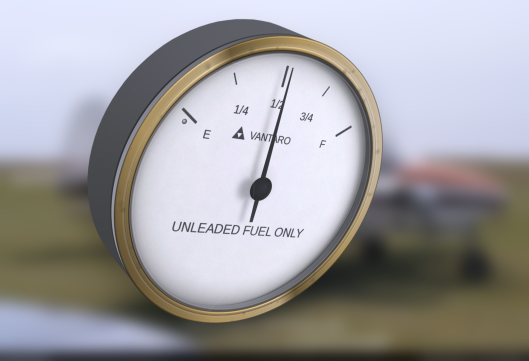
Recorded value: 0.5
